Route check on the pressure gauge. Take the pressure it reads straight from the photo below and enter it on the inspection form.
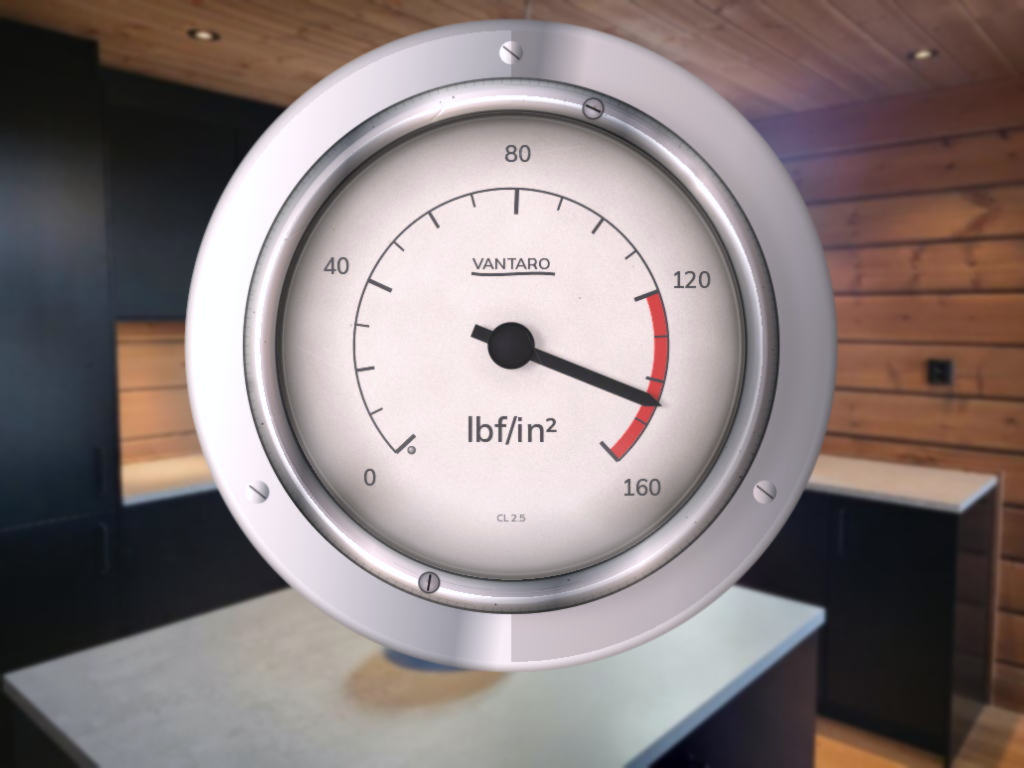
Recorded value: 145 psi
